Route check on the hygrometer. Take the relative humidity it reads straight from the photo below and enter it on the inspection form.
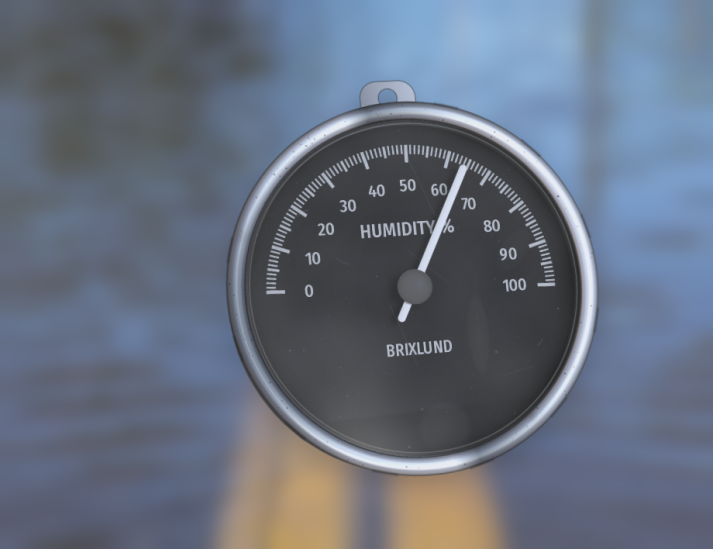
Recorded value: 64 %
